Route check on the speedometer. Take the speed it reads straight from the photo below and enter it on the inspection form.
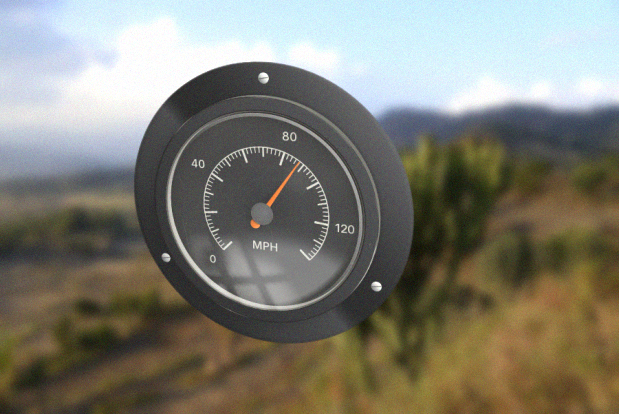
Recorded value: 88 mph
